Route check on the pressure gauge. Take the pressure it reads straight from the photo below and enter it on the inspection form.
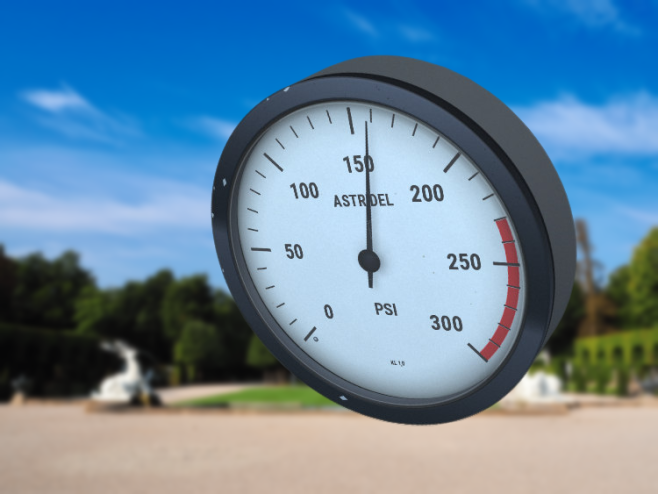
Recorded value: 160 psi
